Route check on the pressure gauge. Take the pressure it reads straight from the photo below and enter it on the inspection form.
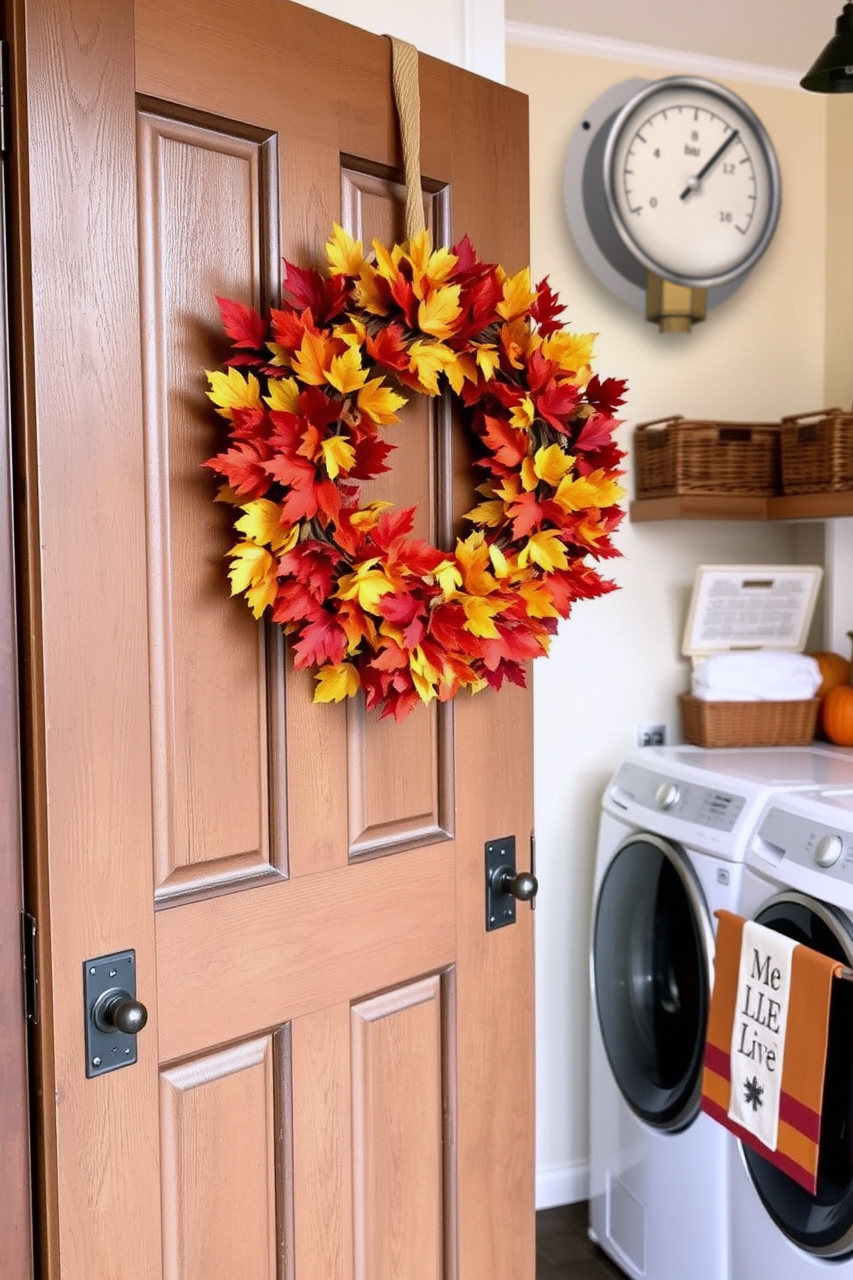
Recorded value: 10.5 bar
